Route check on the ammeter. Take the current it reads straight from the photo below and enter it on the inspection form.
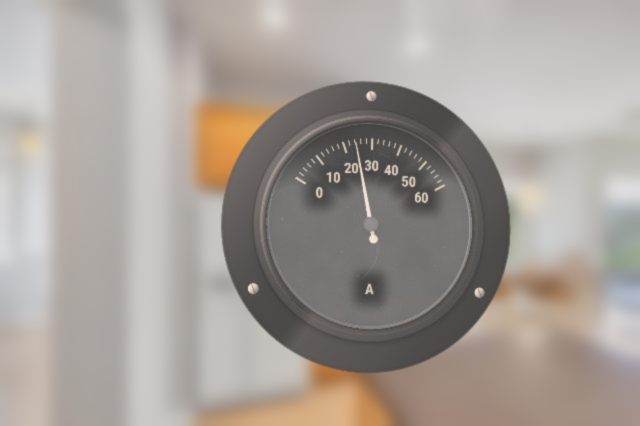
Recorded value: 24 A
